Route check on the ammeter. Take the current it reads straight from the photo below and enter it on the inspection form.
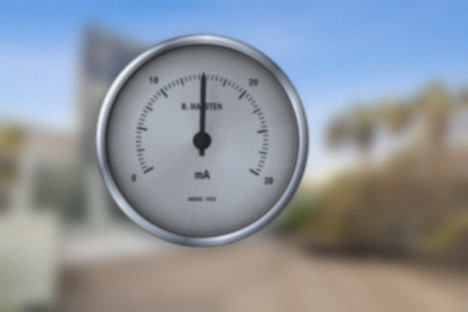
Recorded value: 15 mA
